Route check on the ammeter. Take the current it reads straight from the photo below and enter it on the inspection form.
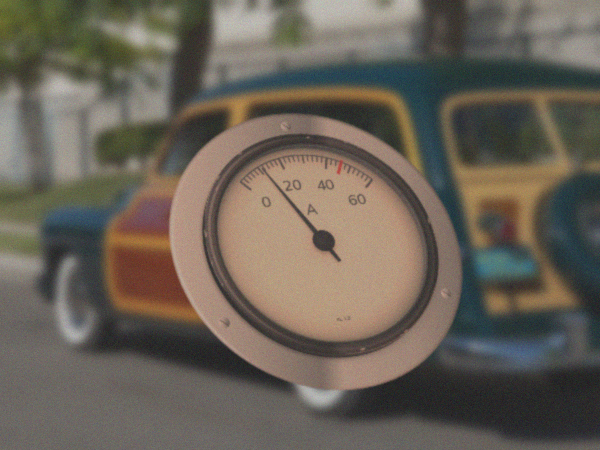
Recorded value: 10 A
